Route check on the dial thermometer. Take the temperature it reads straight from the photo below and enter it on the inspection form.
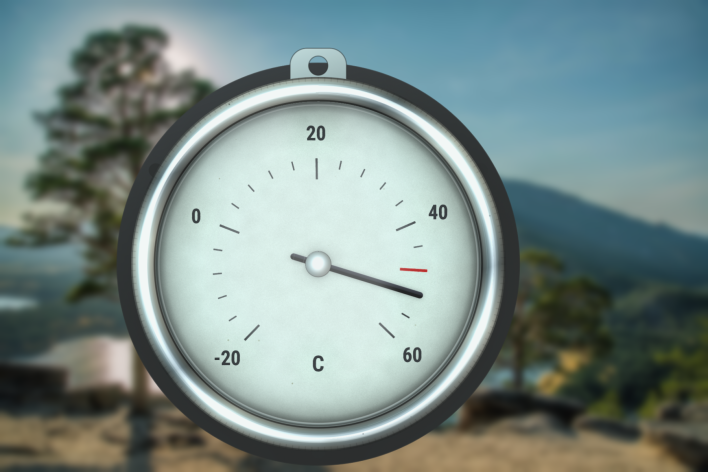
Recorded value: 52 °C
